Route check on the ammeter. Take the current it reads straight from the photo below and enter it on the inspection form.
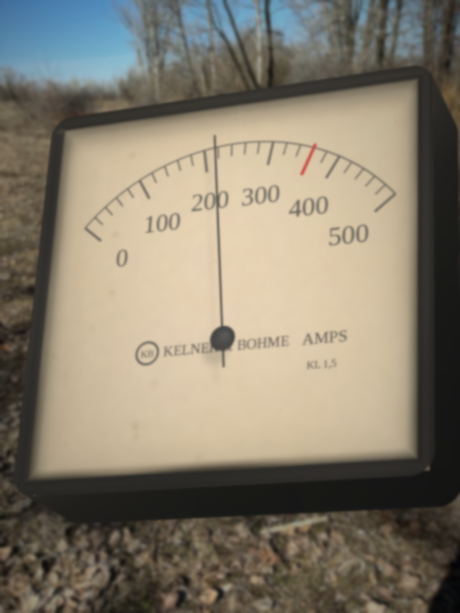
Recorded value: 220 A
